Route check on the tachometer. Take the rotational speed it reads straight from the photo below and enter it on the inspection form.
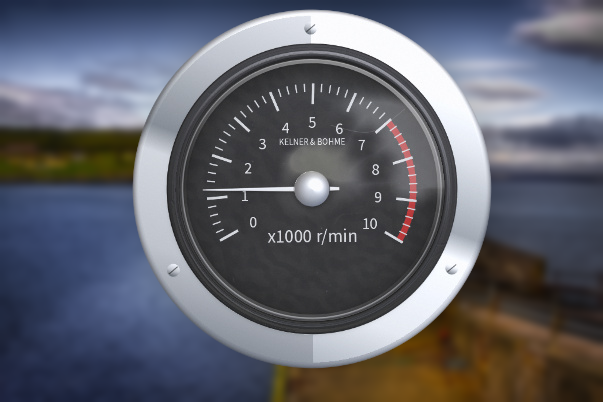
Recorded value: 1200 rpm
